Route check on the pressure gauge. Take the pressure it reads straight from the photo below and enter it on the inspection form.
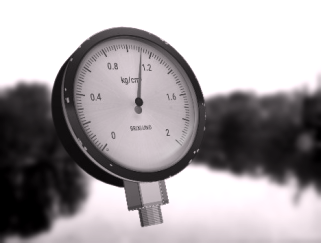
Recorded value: 1.1 kg/cm²
